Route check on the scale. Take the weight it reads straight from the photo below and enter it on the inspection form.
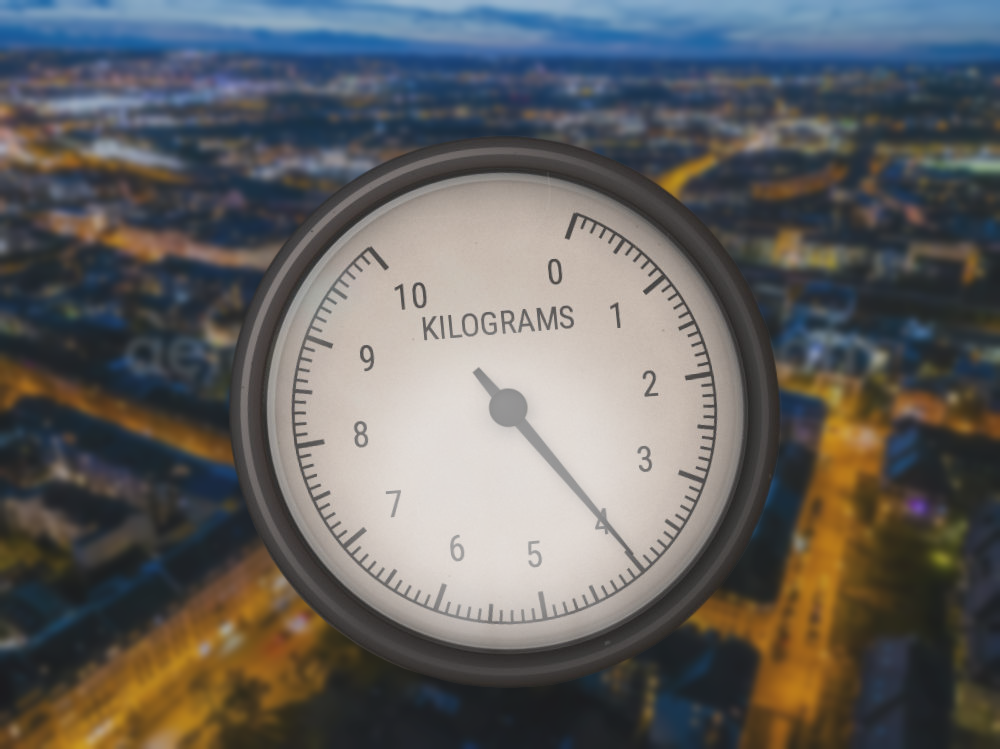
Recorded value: 4 kg
